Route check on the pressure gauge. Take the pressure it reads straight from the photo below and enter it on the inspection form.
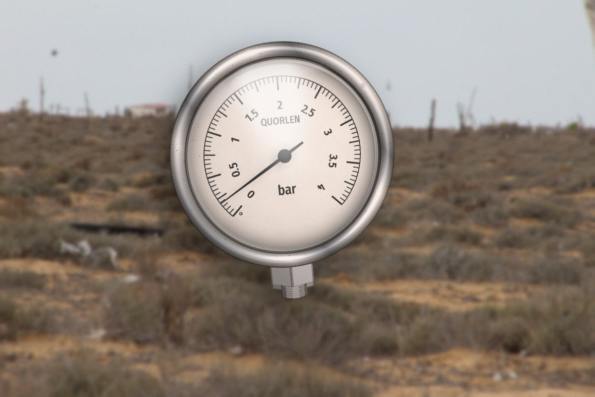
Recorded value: 0.2 bar
